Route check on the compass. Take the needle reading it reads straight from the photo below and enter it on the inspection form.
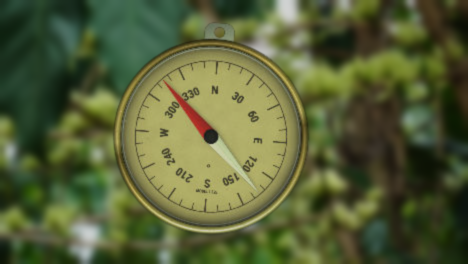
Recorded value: 315 °
